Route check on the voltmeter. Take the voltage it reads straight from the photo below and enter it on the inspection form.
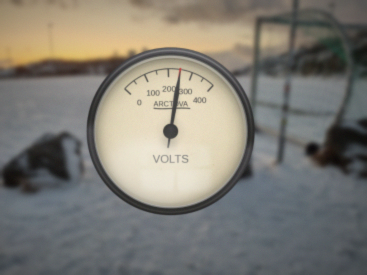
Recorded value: 250 V
